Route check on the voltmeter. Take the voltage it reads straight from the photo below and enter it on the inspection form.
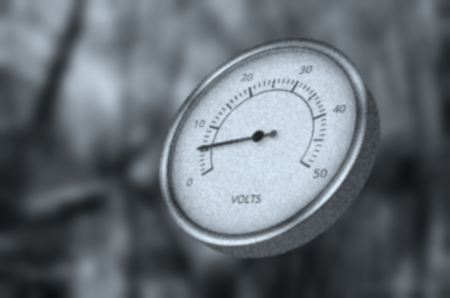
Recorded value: 5 V
